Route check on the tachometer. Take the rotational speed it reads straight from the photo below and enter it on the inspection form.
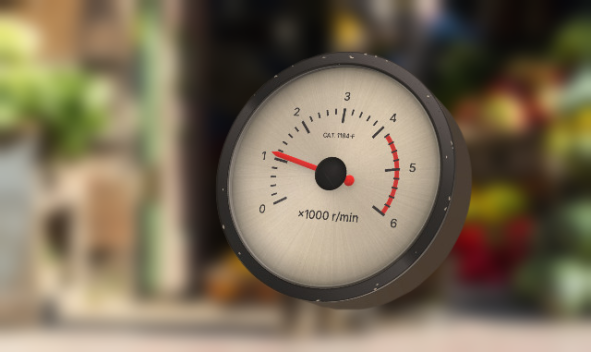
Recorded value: 1100 rpm
